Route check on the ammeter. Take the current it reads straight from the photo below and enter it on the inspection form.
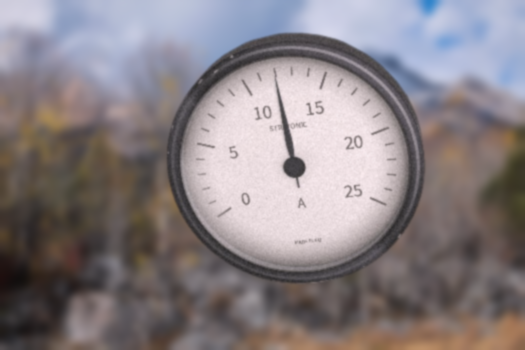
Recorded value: 12 A
